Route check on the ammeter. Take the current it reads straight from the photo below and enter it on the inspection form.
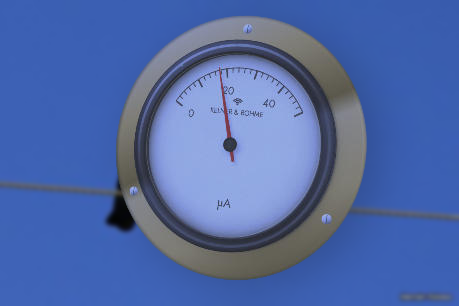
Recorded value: 18 µA
